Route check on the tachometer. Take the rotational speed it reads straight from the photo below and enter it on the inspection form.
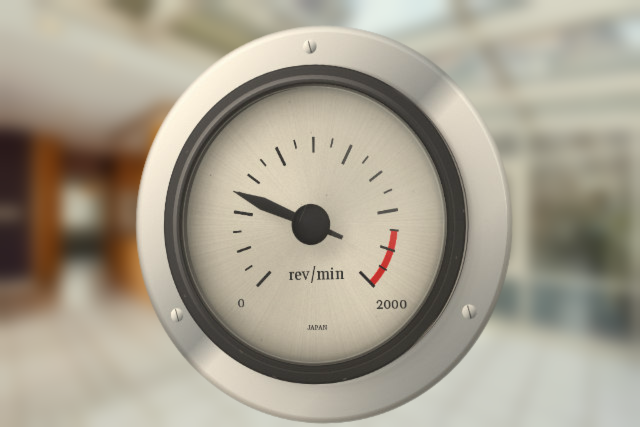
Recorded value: 500 rpm
